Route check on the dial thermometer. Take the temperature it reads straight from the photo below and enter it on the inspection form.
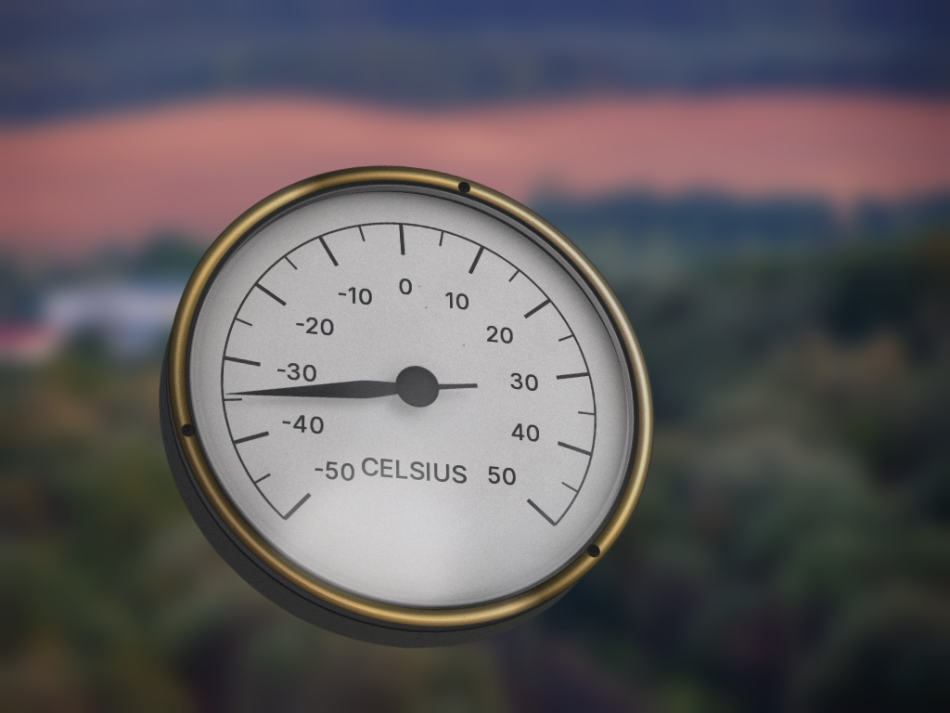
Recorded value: -35 °C
